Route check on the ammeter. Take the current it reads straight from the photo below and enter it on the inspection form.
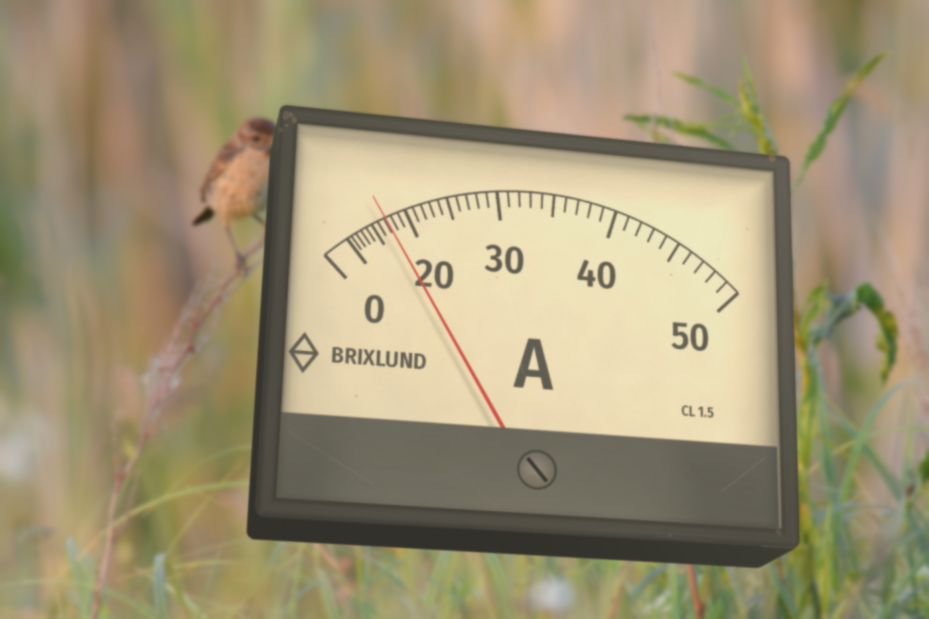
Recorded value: 17 A
